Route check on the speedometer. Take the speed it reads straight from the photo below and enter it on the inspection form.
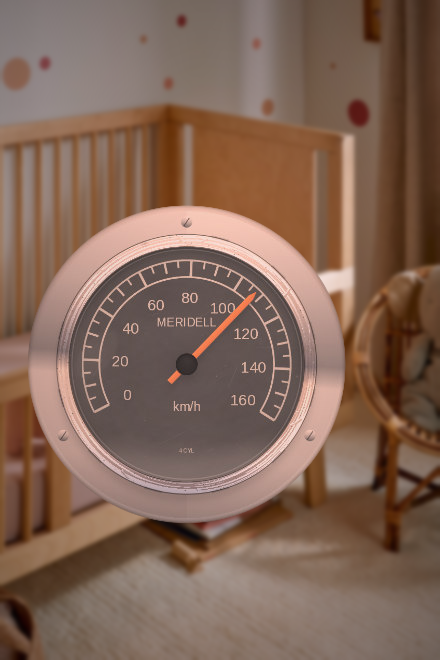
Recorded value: 107.5 km/h
